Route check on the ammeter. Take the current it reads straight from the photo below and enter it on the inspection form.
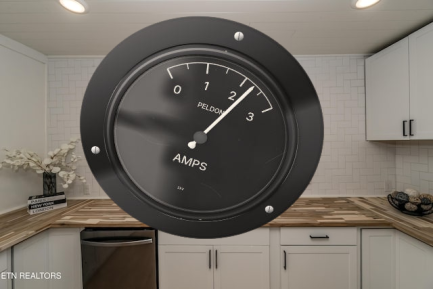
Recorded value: 2.25 A
